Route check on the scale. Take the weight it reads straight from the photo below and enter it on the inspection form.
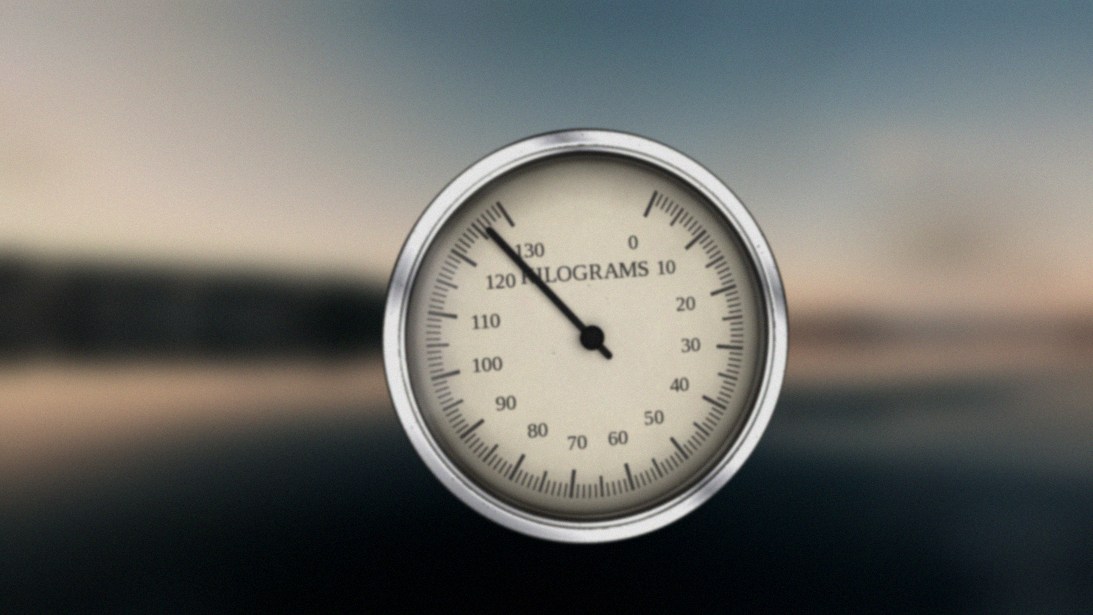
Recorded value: 126 kg
